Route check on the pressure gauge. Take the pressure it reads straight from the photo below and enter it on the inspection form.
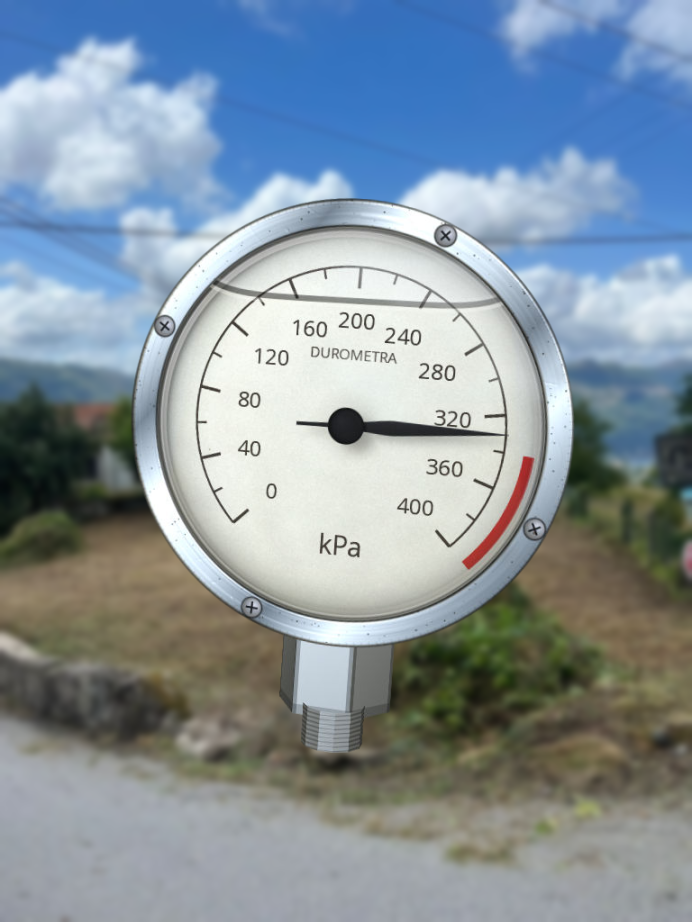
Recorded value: 330 kPa
